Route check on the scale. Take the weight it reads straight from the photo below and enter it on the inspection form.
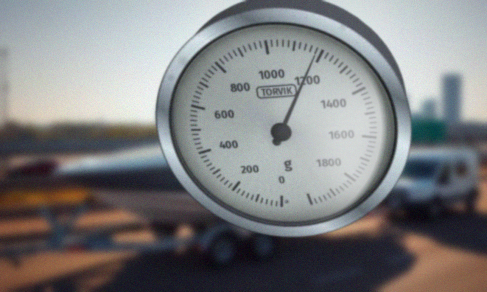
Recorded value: 1180 g
